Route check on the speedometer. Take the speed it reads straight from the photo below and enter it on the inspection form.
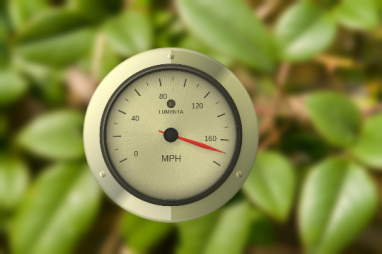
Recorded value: 170 mph
